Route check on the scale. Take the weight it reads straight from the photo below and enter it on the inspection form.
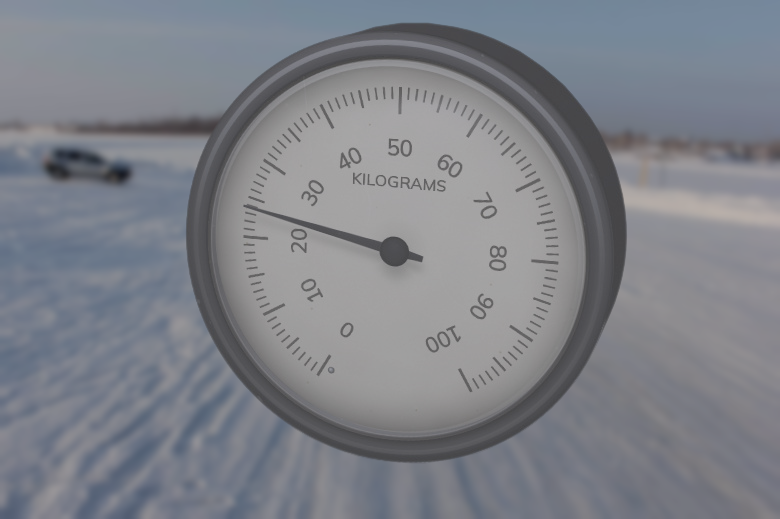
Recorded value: 24 kg
